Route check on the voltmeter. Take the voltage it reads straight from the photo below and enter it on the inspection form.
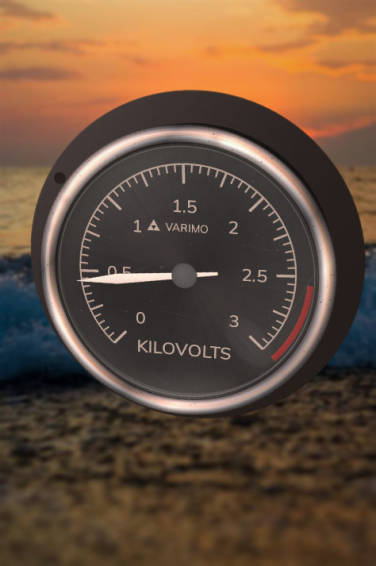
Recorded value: 0.45 kV
